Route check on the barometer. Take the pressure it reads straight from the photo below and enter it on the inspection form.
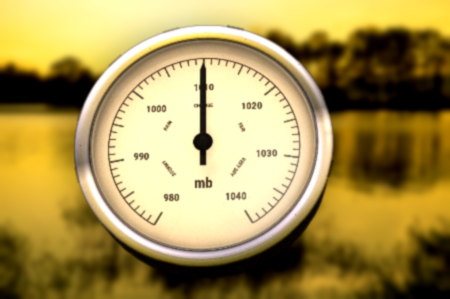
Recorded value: 1010 mbar
